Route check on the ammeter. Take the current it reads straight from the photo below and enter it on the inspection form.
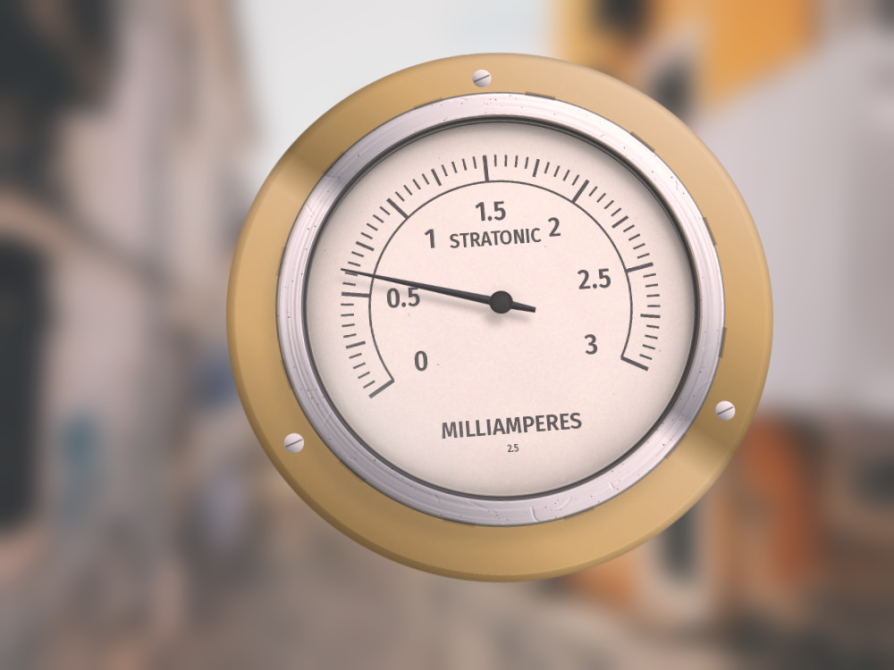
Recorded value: 0.6 mA
